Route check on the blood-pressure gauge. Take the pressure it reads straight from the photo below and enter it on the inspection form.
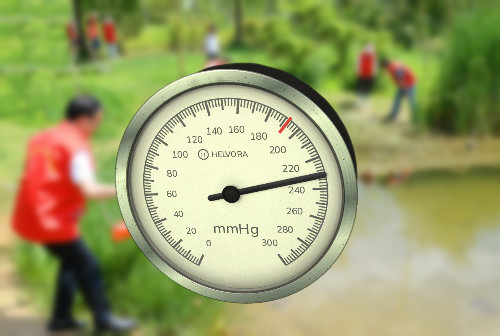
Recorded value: 230 mmHg
